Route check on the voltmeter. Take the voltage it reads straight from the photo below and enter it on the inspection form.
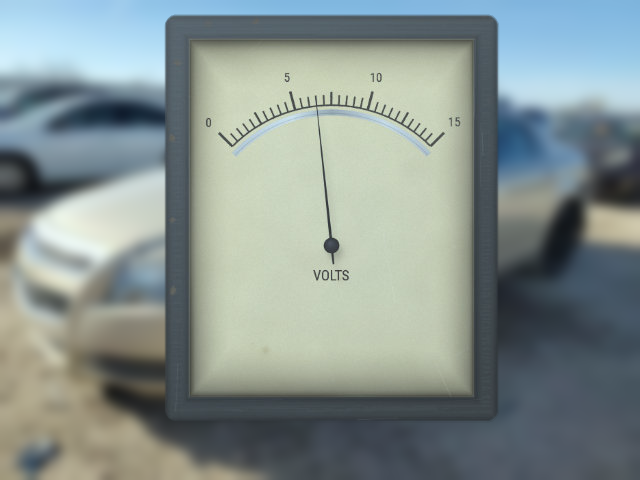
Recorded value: 6.5 V
